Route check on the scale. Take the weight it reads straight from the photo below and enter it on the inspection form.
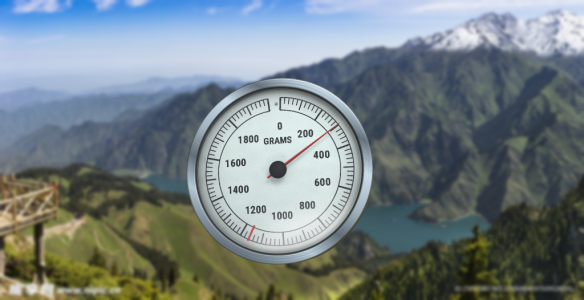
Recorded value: 300 g
